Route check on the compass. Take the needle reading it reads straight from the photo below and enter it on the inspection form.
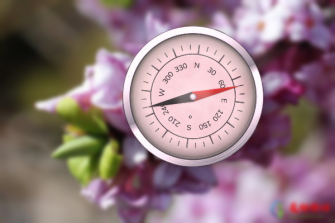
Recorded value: 70 °
